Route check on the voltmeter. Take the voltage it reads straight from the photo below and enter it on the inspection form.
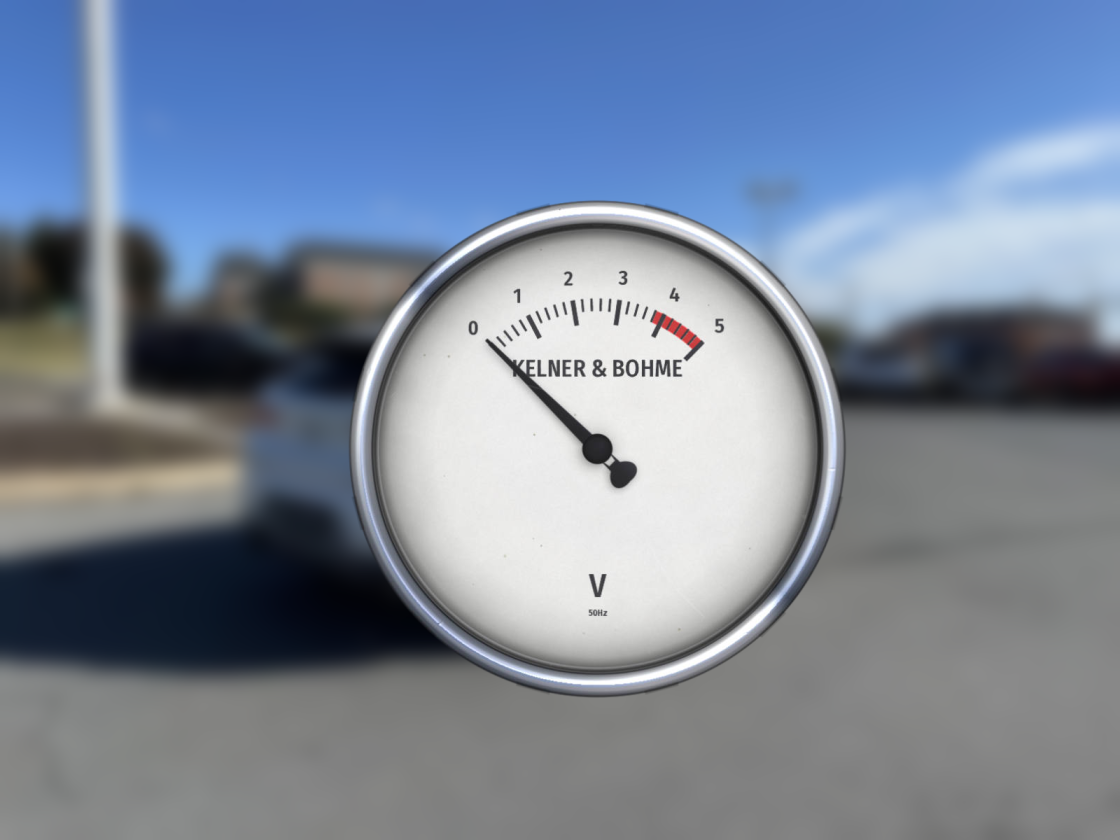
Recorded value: 0 V
